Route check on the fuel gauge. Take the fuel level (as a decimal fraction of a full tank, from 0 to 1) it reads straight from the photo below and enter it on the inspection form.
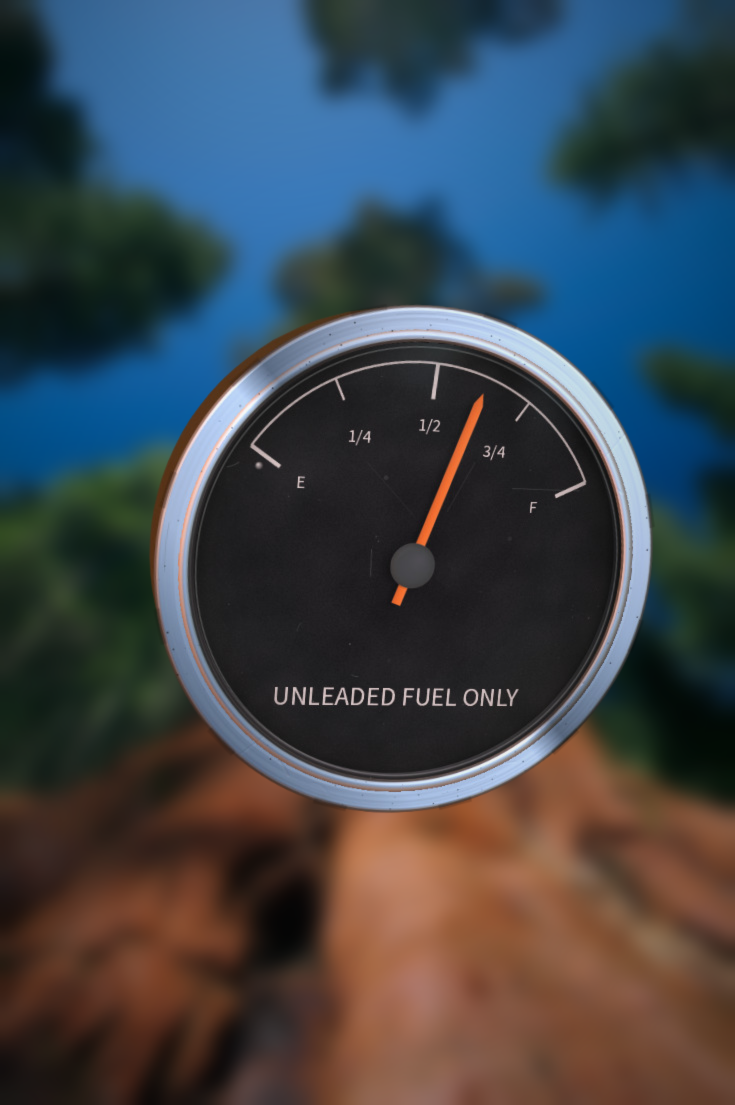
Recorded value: 0.625
